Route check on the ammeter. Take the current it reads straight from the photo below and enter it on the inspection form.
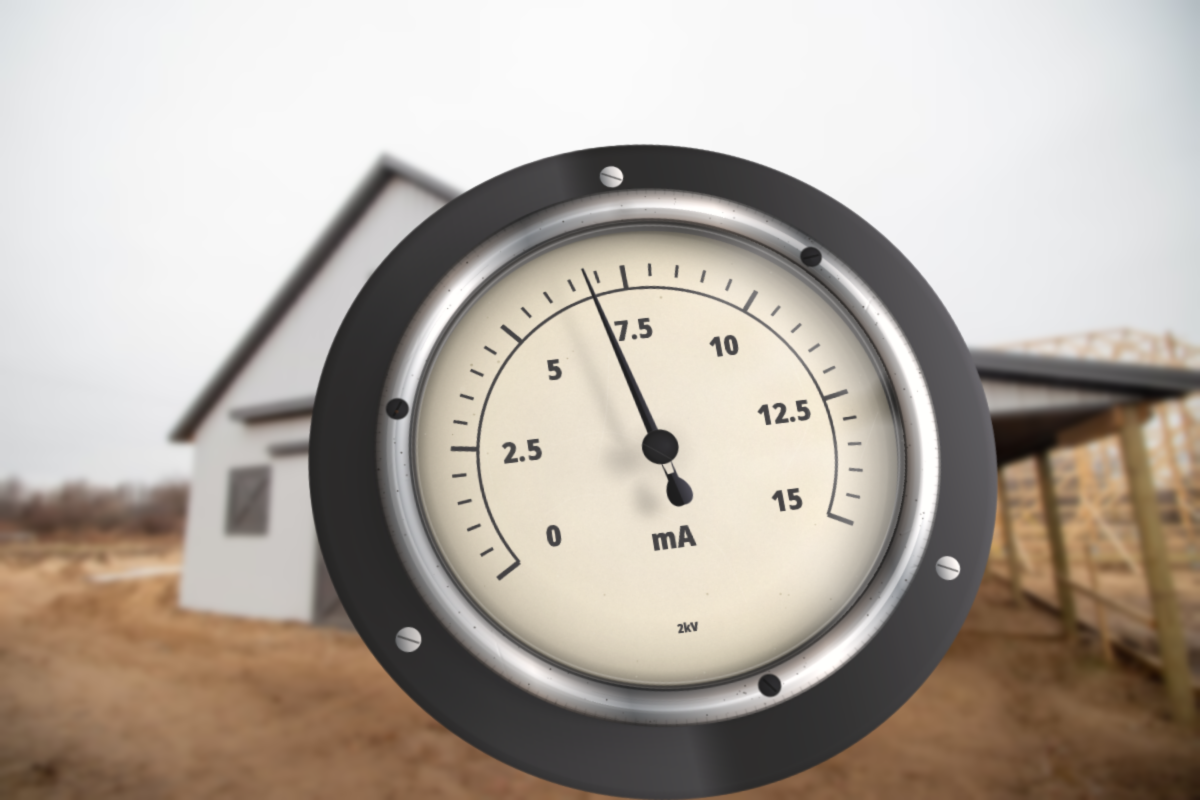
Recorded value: 6.75 mA
